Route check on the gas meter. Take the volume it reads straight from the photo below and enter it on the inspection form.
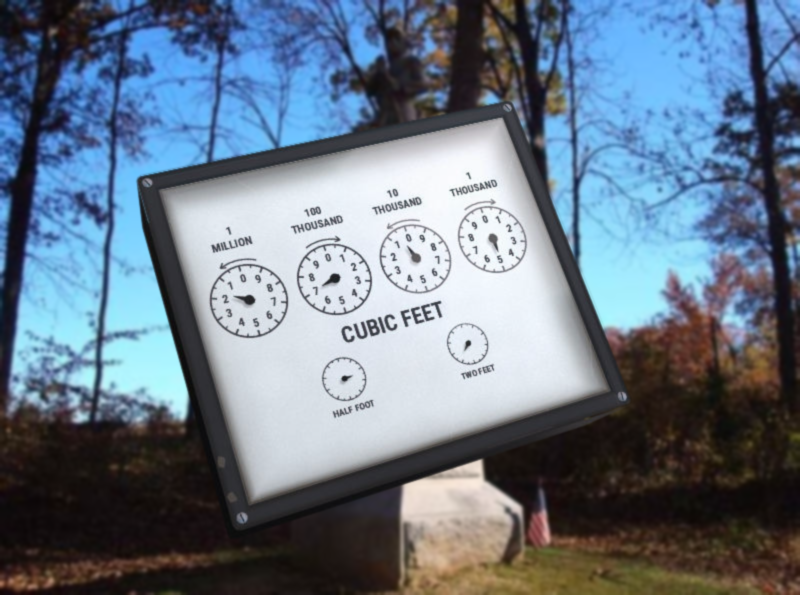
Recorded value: 170500 ft³
